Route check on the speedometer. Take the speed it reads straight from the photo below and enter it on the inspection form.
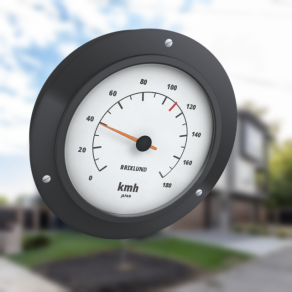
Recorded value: 40 km/h
